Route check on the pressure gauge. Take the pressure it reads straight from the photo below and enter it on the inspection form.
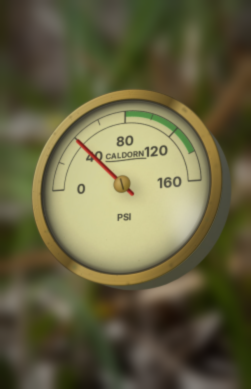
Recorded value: 40 psi
